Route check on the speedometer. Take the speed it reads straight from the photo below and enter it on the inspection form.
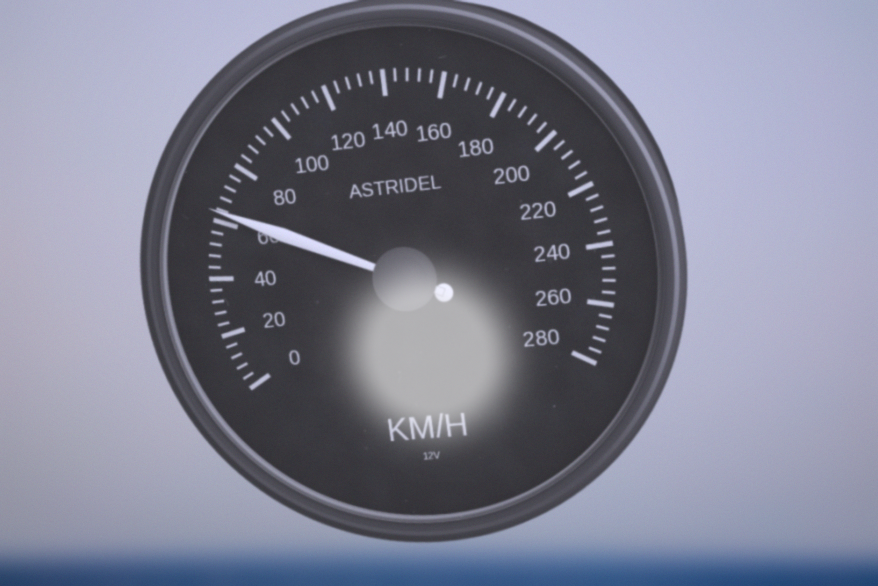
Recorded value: 64 km/h
